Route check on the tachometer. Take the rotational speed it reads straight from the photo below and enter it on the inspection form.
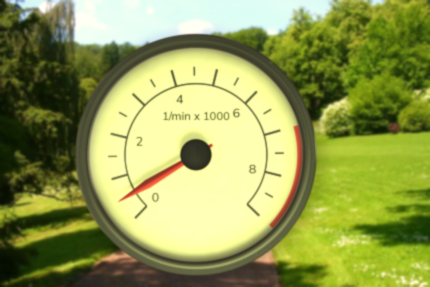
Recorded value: 500 rpm
